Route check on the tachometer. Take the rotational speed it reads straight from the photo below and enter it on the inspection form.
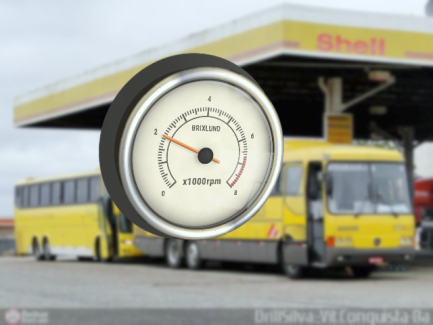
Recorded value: 2000 rpm
